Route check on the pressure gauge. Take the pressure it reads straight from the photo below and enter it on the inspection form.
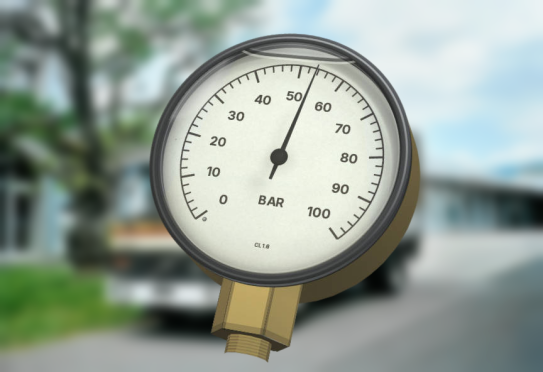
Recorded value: 54 bar
